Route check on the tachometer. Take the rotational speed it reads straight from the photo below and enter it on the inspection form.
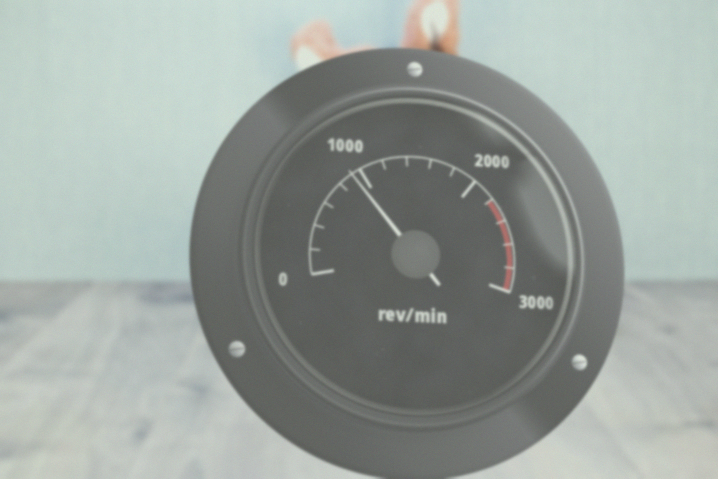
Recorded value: 900 rpm
